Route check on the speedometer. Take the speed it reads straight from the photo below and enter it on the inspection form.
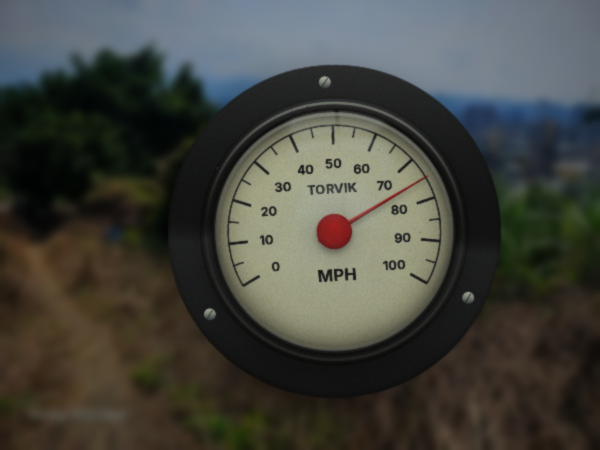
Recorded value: 75 mph
